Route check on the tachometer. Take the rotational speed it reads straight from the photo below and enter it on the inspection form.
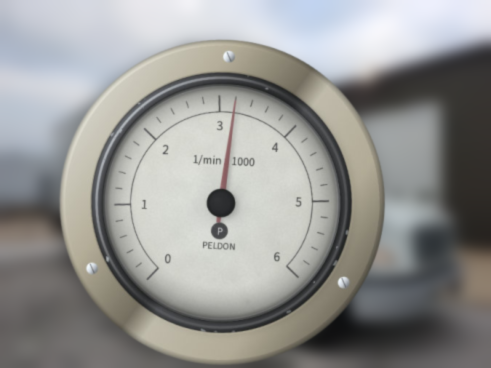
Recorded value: 3200 rpm
